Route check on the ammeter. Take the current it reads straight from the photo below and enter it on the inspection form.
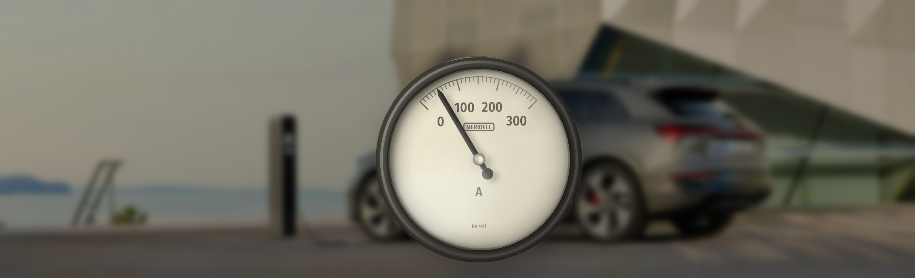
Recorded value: 50 A
